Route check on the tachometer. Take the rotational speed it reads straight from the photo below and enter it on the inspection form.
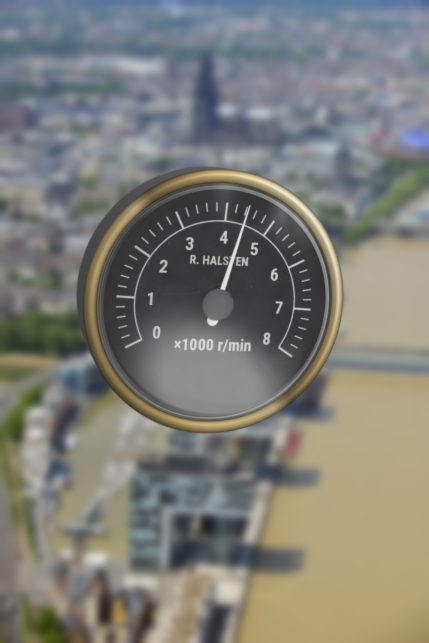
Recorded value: 4400 rpm
